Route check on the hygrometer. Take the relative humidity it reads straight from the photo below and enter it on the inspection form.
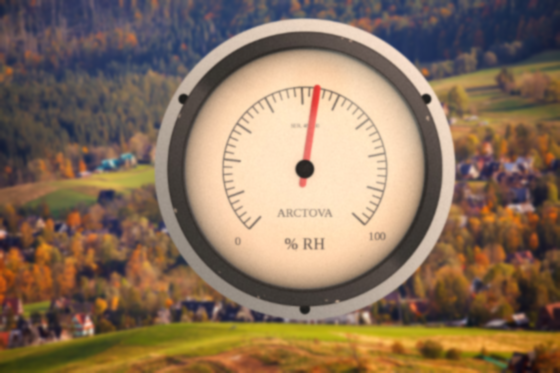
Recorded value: 54 %
